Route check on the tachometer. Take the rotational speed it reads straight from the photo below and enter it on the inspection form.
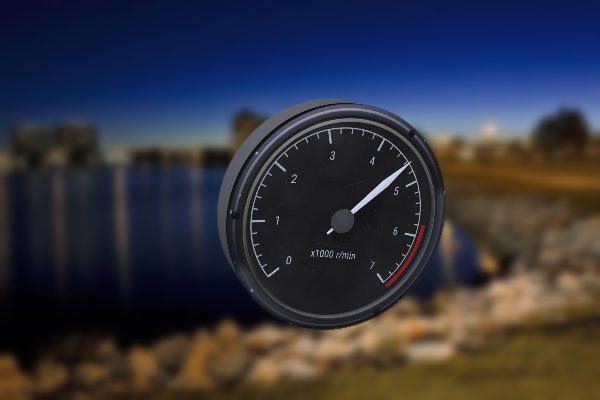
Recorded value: 4600 rpm
